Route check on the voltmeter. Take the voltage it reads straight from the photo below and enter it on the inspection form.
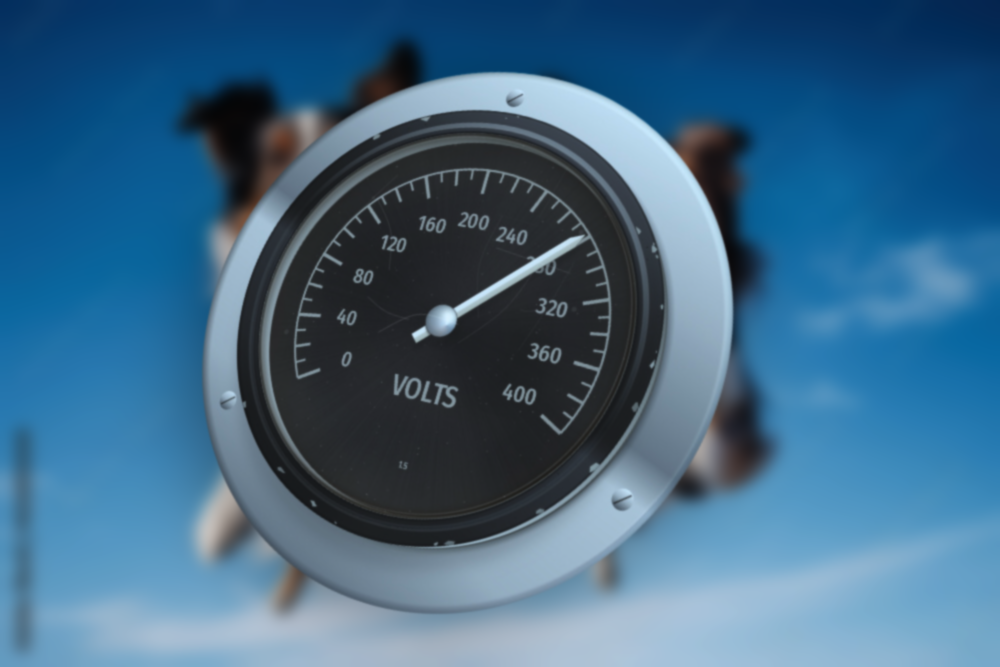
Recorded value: 280 V
